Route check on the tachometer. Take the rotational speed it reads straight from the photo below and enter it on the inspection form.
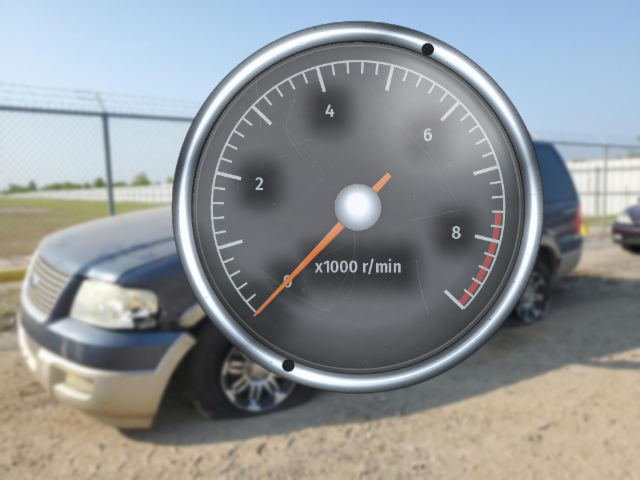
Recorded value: 0 rpm
